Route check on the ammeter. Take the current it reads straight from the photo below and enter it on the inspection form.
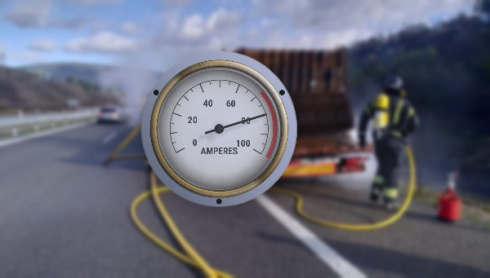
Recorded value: 80 A
